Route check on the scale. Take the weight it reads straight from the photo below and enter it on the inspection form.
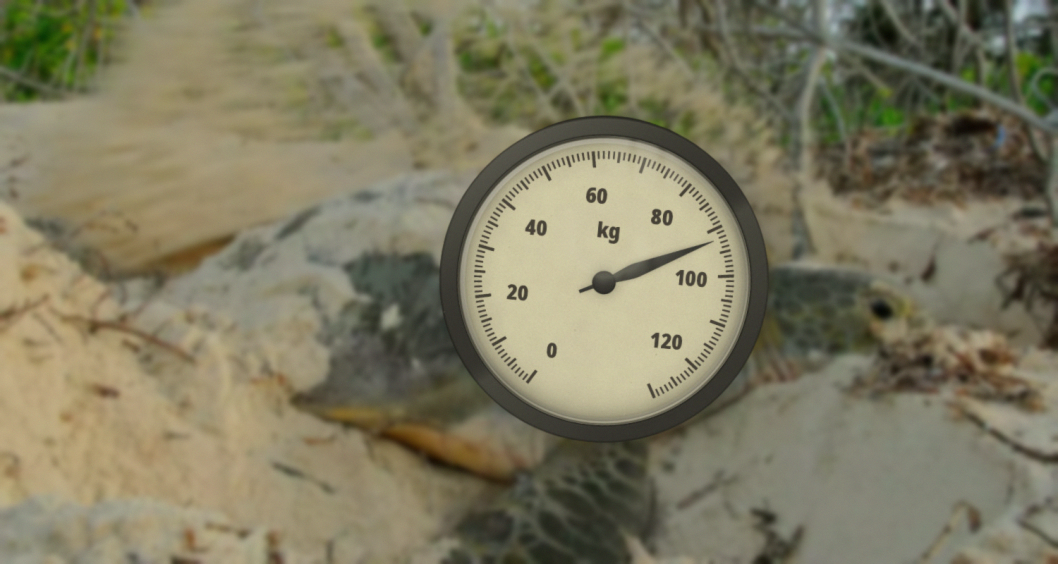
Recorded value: 92 kg
